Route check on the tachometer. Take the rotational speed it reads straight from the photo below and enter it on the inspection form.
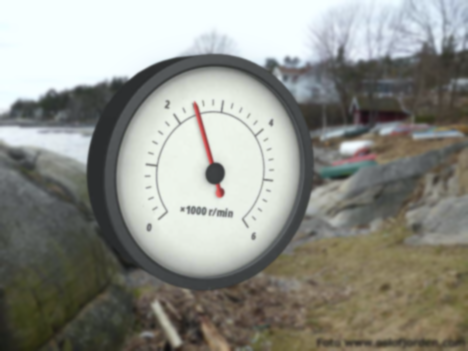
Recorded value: 2400 rpm
